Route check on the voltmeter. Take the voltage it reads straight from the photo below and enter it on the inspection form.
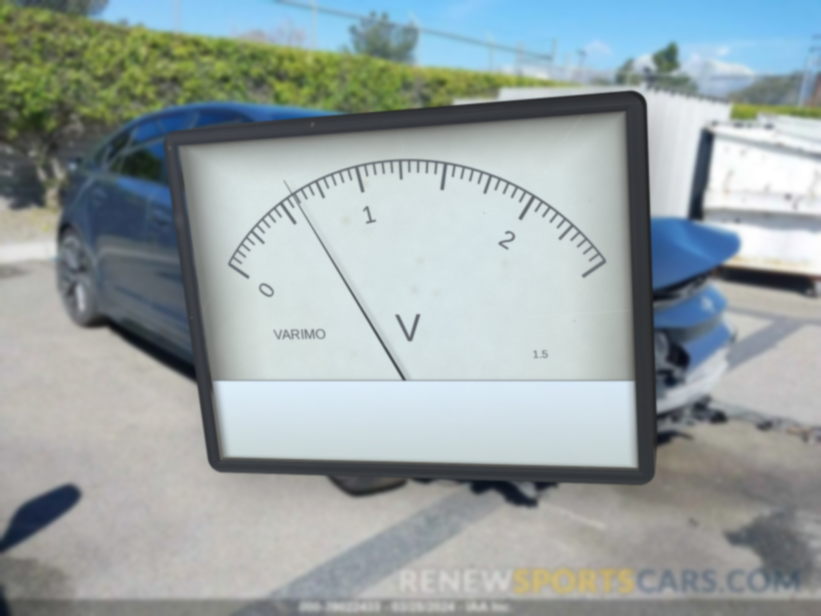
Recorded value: 0.6 V
